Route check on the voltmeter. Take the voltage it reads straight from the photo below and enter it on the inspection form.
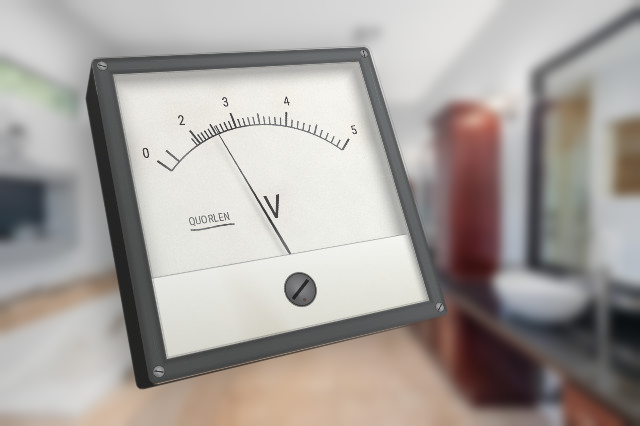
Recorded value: 2.5 V
